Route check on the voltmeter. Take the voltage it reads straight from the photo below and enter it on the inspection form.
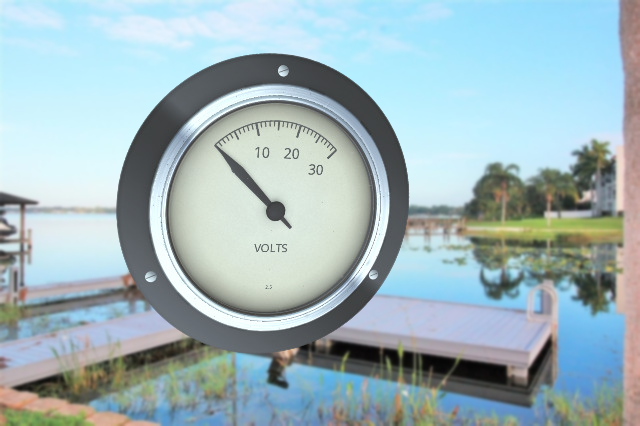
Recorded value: 0 V
